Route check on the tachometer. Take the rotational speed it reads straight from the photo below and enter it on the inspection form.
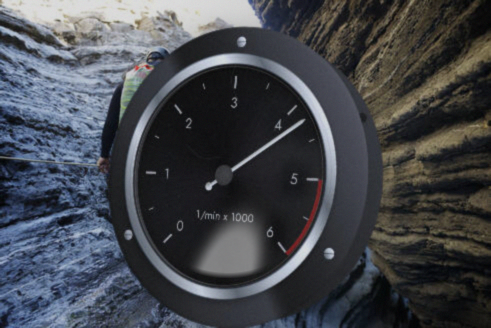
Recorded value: 4250 rpm
